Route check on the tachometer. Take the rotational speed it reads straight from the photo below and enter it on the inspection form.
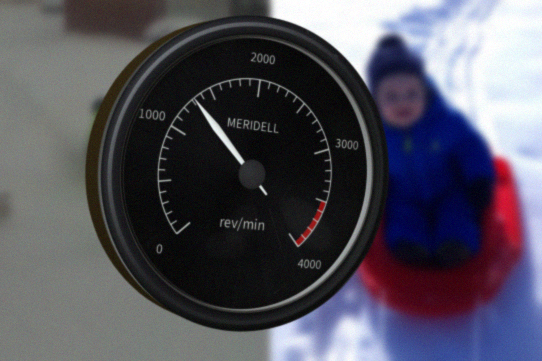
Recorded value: 1300 rpm
